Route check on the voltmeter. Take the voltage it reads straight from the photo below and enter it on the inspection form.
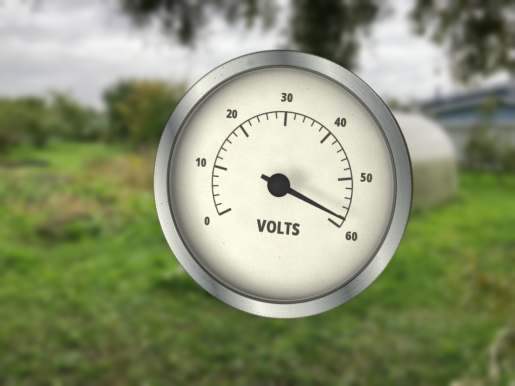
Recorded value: 58 V
